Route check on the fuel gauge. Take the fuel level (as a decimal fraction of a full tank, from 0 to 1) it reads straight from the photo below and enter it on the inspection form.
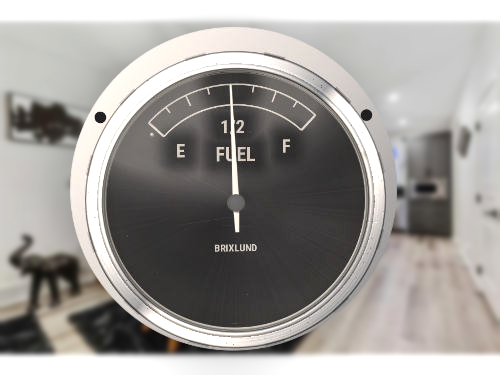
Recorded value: 0.5
